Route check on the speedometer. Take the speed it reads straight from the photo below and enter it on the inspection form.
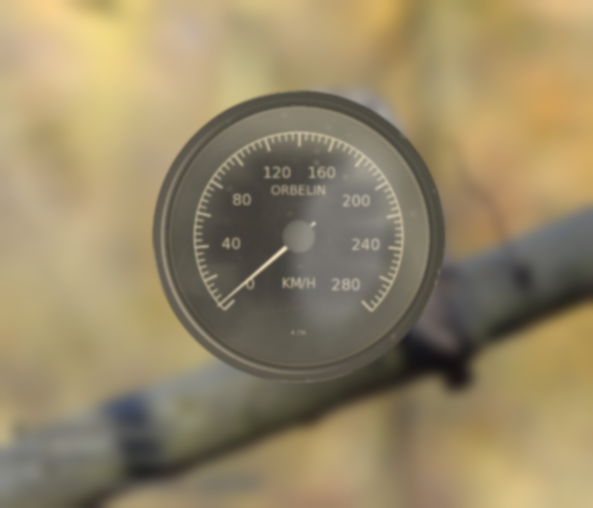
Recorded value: 4 km/h
